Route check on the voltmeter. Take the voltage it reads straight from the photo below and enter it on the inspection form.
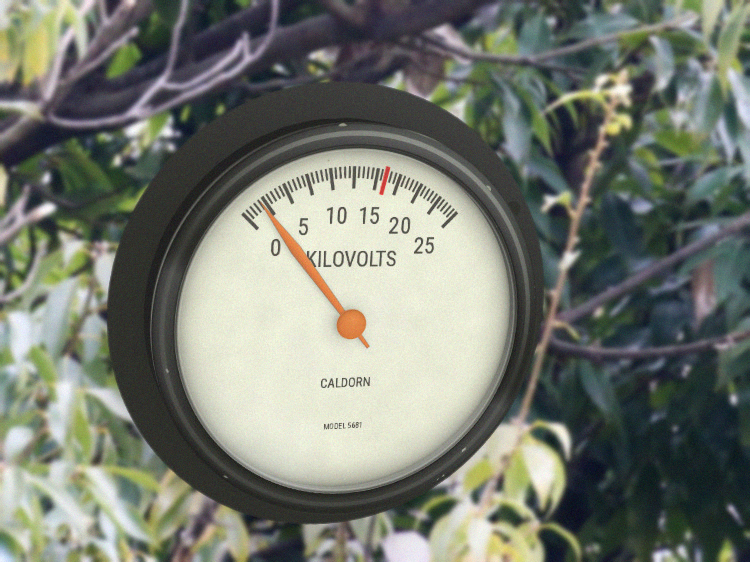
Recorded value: 2 kV
